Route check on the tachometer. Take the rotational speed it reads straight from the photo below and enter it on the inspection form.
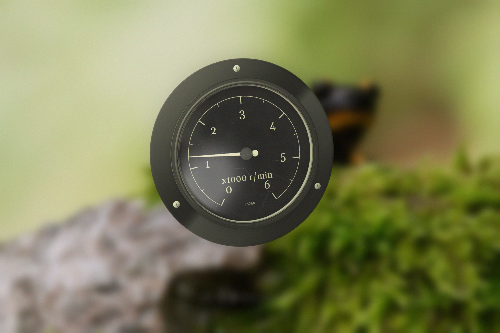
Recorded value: 1250 rpm
